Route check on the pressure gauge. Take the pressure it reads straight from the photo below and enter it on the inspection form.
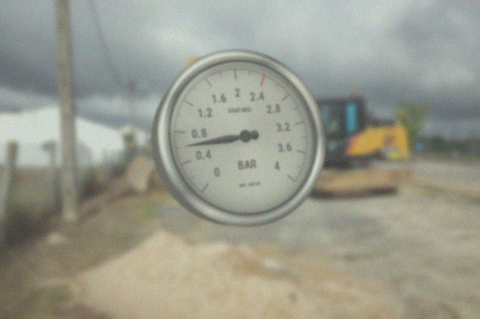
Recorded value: 0.6 bar
